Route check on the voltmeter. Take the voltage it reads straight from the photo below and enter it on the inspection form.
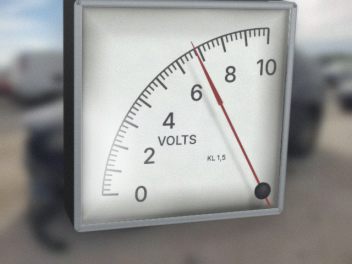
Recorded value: 6.8 V
